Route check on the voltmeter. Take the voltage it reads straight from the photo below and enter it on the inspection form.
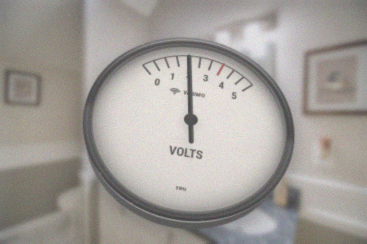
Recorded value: 2 V
